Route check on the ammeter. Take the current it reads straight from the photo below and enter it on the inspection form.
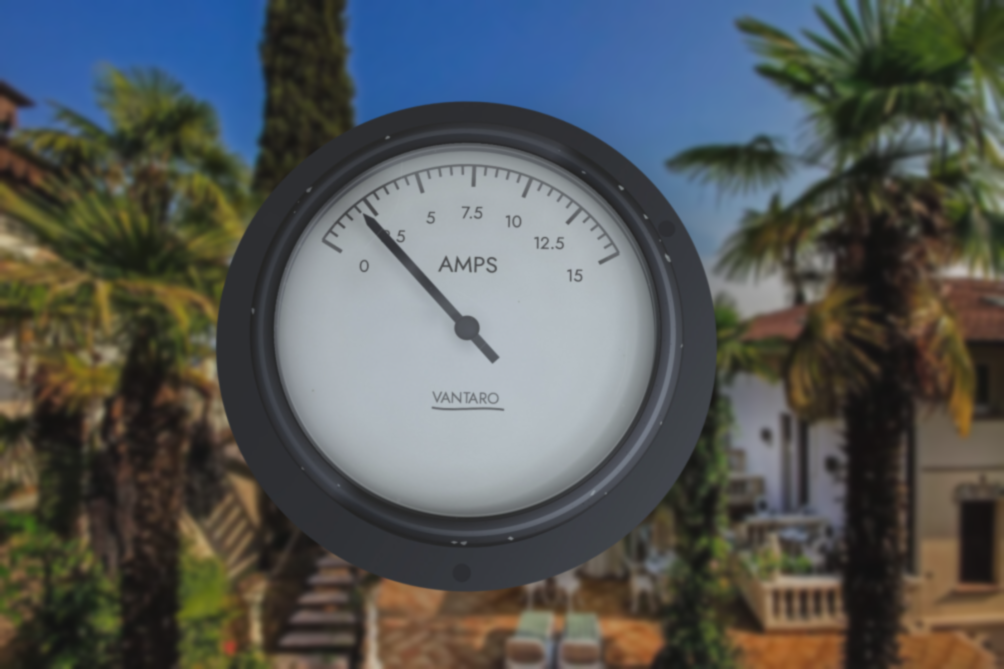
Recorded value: 2 A
